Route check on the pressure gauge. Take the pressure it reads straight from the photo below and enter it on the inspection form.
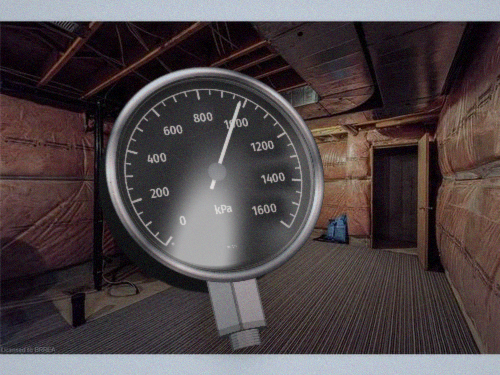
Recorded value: 975 kPa
